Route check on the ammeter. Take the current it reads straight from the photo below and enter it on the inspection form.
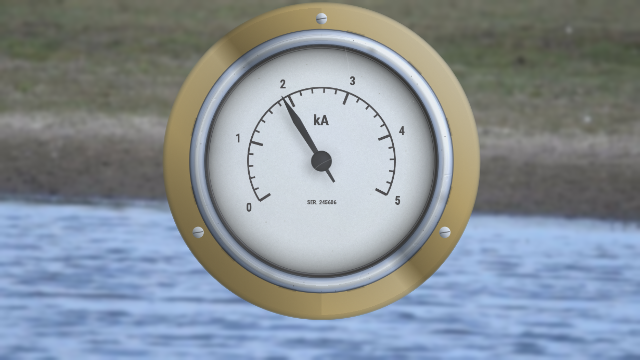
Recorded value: 1.9 kA
